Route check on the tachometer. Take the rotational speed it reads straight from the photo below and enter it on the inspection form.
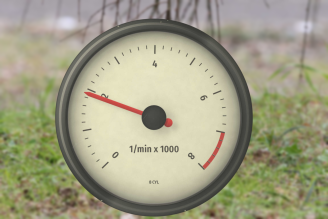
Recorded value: 1900 rpm
